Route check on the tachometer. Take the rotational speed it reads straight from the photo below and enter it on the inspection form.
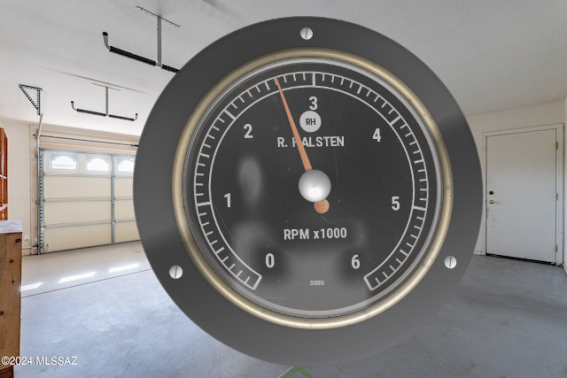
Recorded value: 2600 rpm
